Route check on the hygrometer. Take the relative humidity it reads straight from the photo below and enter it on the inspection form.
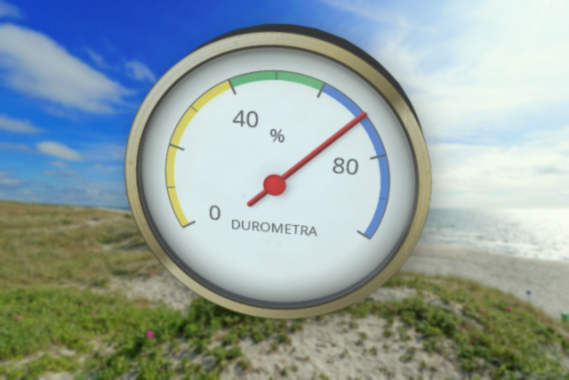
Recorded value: 70 %
